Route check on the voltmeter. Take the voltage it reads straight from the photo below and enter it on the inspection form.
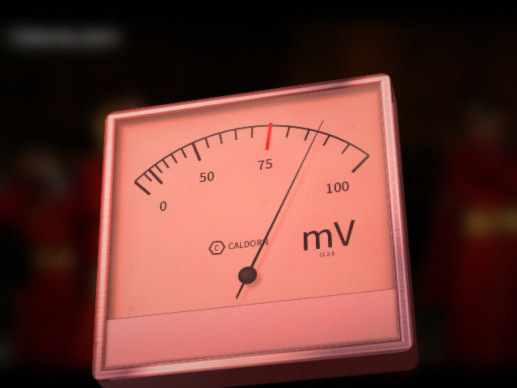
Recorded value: 87.5 mV
